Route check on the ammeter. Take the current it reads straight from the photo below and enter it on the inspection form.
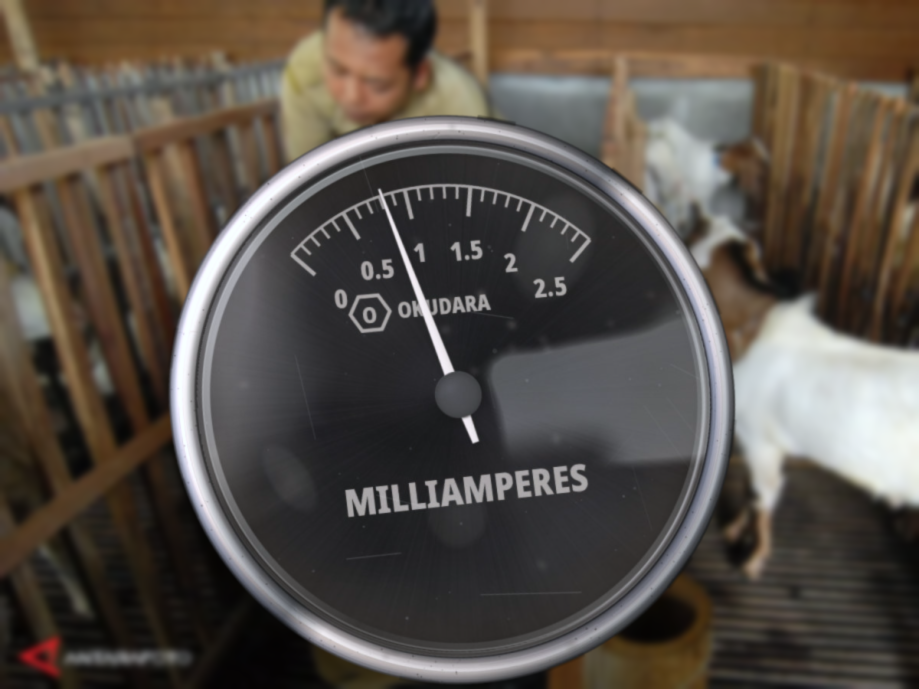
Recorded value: 0.8 mA
